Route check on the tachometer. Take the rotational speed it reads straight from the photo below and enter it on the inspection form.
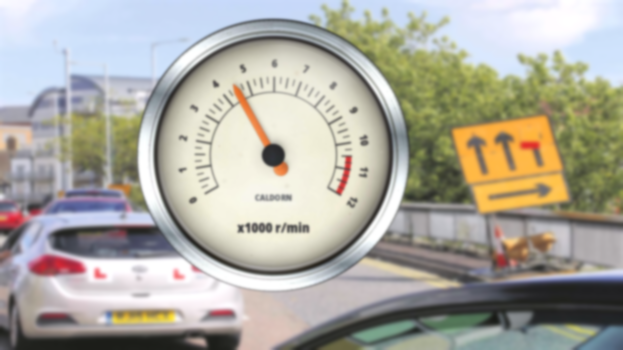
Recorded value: 4500 rpm
